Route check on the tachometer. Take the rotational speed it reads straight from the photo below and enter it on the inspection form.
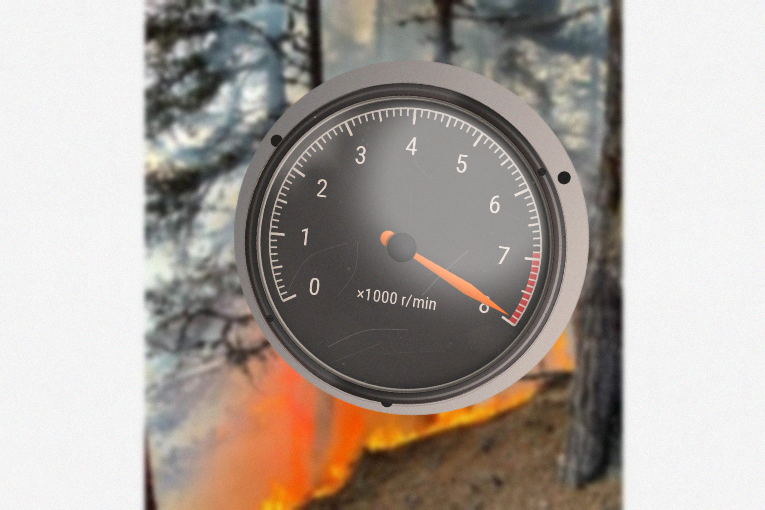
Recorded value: 7900 rpm
